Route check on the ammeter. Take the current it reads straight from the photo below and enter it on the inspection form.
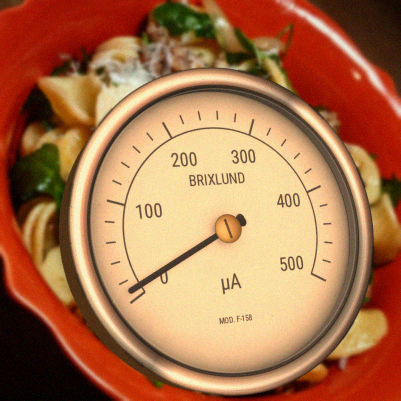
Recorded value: 10 µA
